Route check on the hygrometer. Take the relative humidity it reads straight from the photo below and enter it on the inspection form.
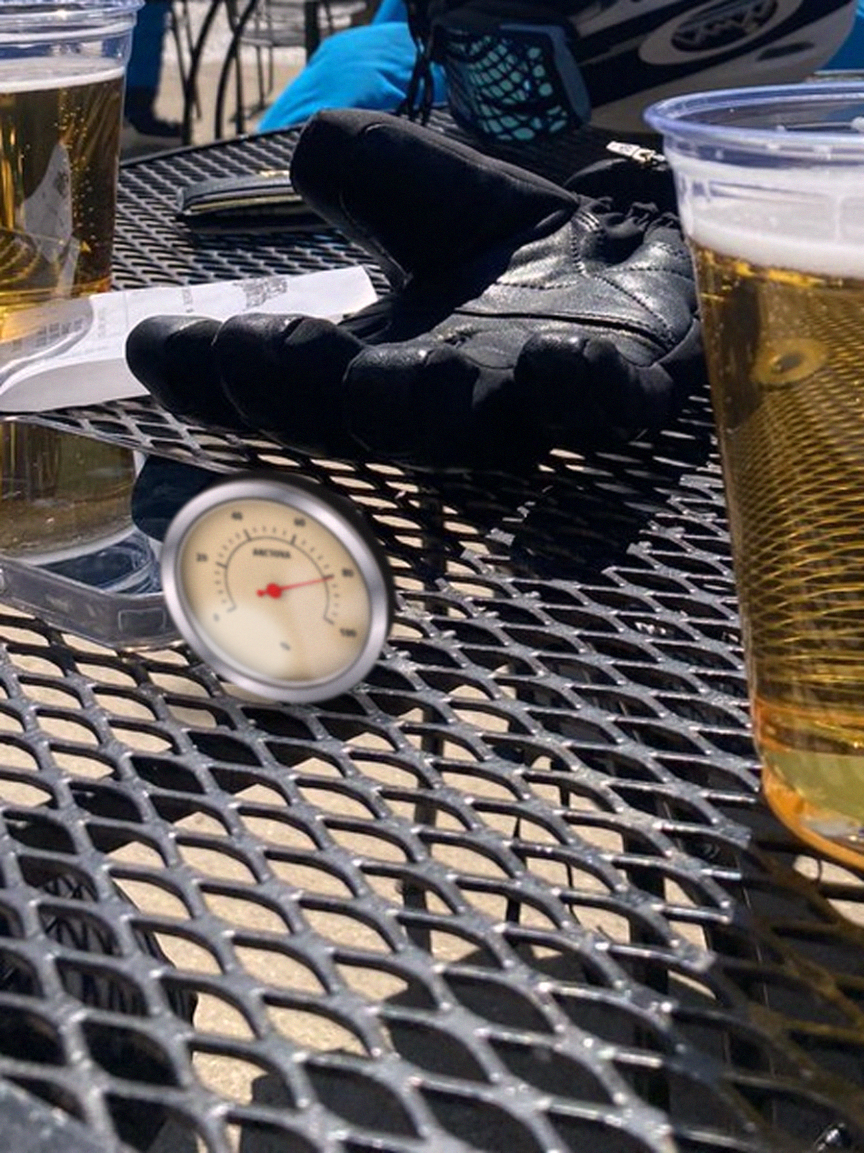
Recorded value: 80 %
